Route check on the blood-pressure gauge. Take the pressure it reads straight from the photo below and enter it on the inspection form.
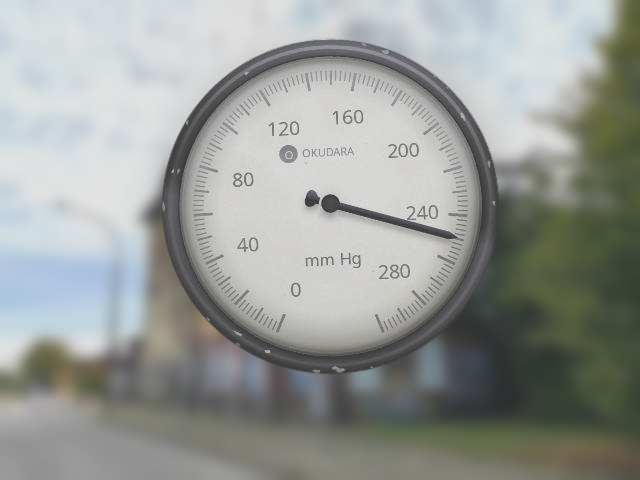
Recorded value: 250 mmHg
